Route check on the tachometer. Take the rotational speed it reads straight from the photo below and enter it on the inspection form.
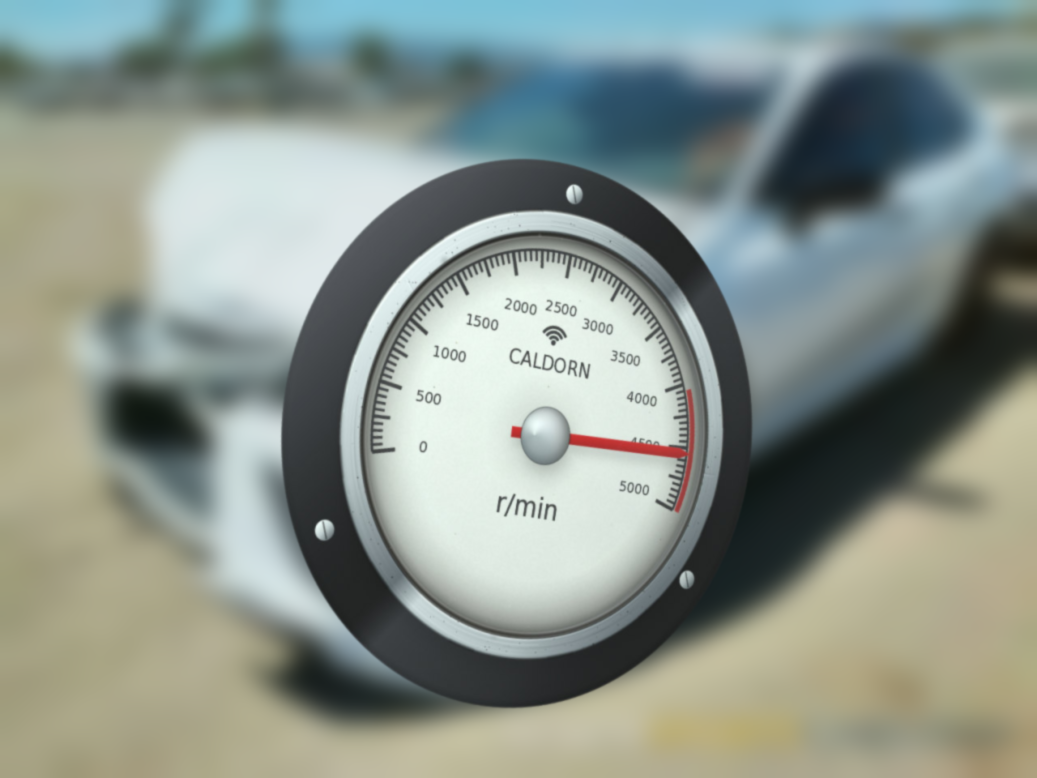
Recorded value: 4550 rpm
